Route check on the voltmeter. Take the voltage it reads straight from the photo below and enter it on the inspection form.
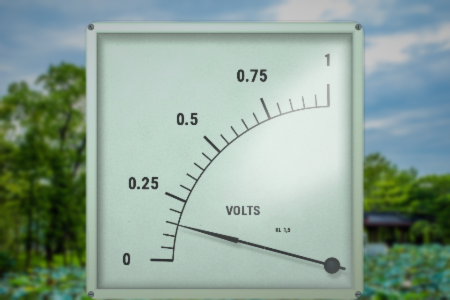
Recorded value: 0.15 V
